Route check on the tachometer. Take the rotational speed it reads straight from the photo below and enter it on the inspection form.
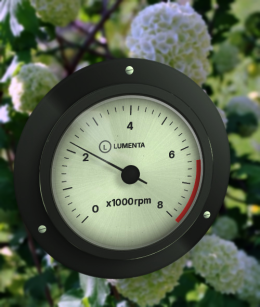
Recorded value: 2200 rpm
